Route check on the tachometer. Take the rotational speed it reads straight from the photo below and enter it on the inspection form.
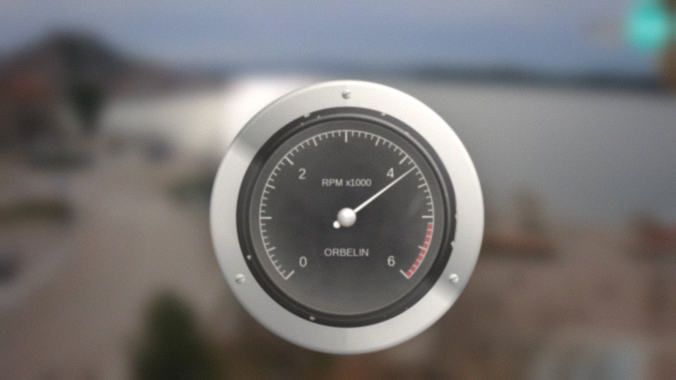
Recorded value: 4200 rpm
